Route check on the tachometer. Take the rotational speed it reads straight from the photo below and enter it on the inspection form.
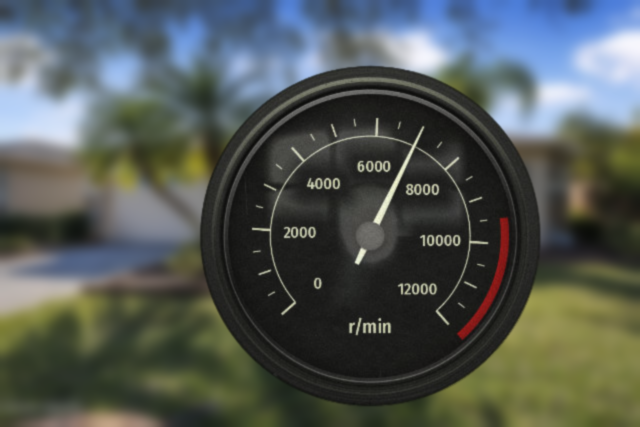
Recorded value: 7000 rpm
